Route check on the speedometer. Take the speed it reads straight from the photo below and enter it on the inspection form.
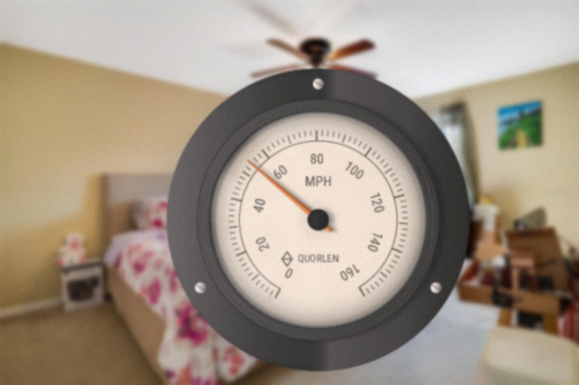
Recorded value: 54 mph
